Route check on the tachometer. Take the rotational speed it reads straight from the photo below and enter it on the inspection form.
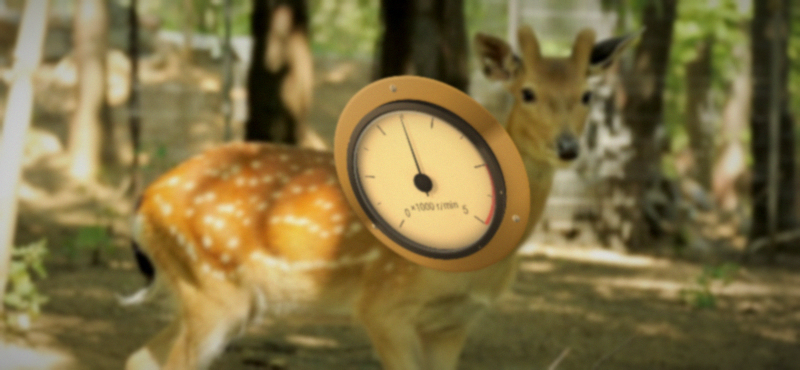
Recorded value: 2500 rpm
